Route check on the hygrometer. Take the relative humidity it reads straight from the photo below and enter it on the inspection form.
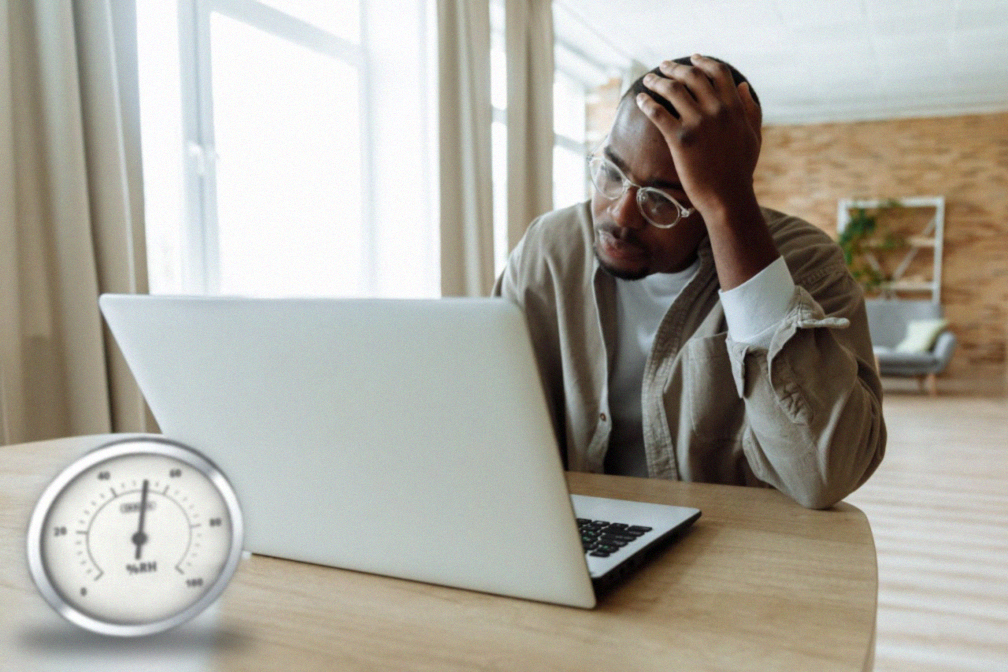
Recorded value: 52 %
